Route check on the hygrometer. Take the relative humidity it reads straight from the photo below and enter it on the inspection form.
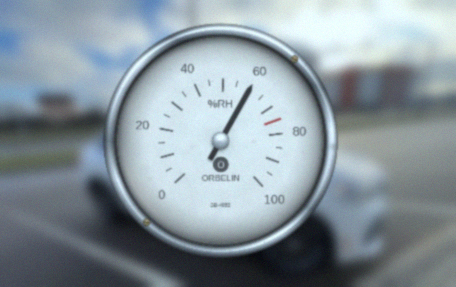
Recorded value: 60 %
